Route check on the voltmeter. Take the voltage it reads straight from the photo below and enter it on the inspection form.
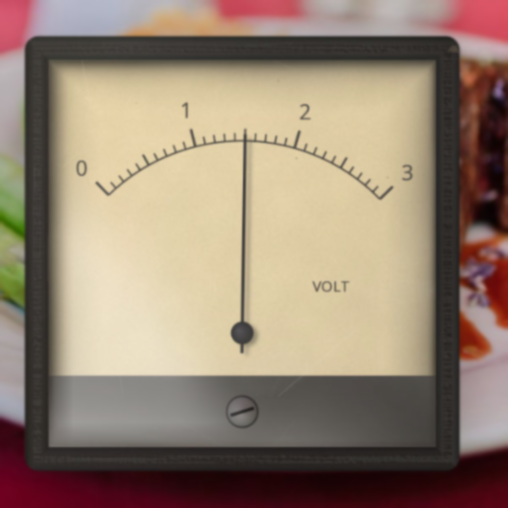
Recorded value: 1.5 V
